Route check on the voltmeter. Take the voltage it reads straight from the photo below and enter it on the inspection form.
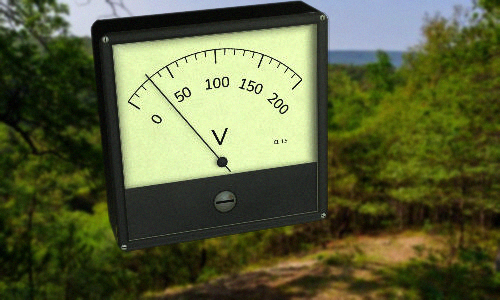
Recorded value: 30 V
